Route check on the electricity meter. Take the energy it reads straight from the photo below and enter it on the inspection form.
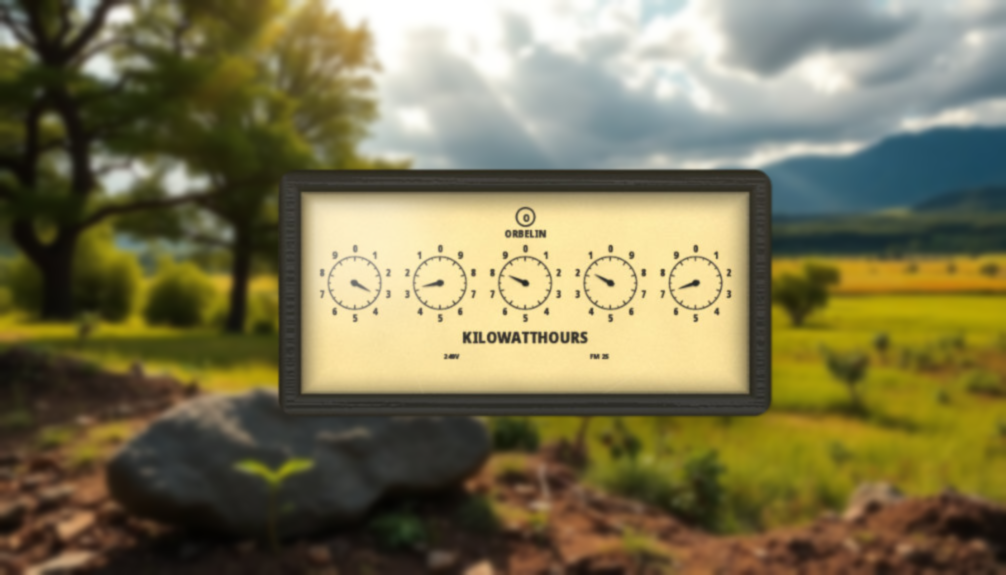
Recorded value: 32817 kWh
